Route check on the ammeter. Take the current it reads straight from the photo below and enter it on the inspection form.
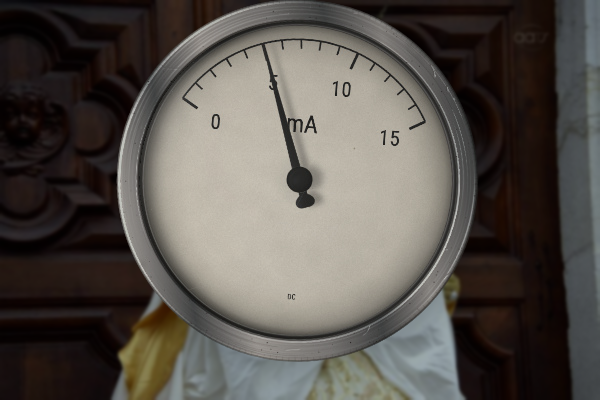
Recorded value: 5 mA
